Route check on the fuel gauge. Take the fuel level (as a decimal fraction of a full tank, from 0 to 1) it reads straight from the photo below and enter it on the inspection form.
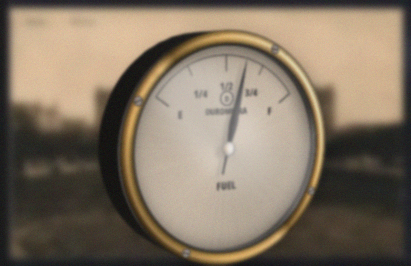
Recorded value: 0.625
